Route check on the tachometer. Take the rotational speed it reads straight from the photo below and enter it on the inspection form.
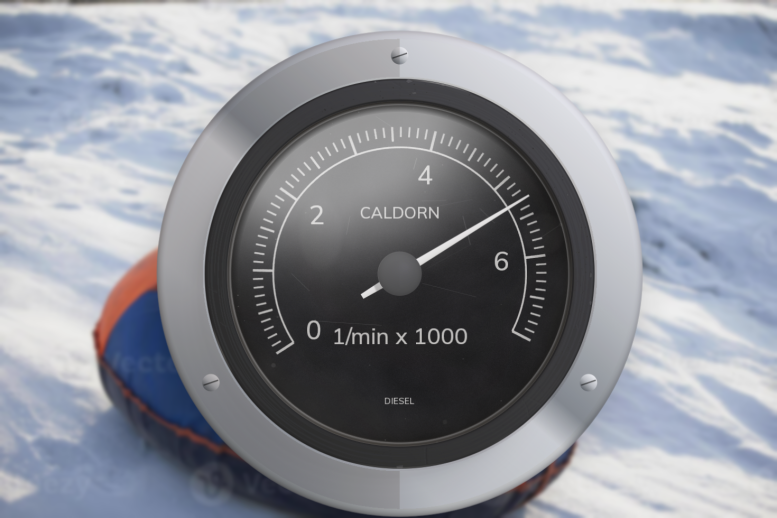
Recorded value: 5300 rpm
